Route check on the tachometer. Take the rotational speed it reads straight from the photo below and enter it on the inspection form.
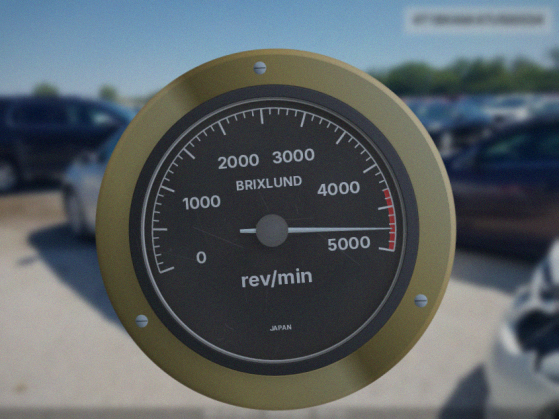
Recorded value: 4750 rpm
